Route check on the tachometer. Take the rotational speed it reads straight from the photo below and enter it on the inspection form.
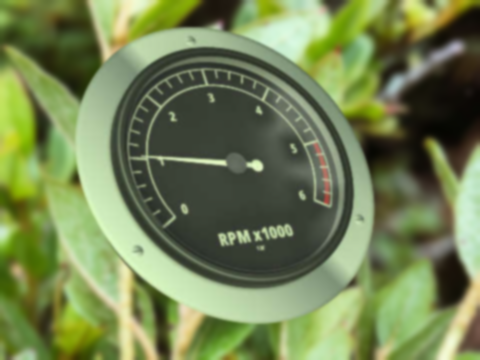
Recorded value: 1000 rpm
